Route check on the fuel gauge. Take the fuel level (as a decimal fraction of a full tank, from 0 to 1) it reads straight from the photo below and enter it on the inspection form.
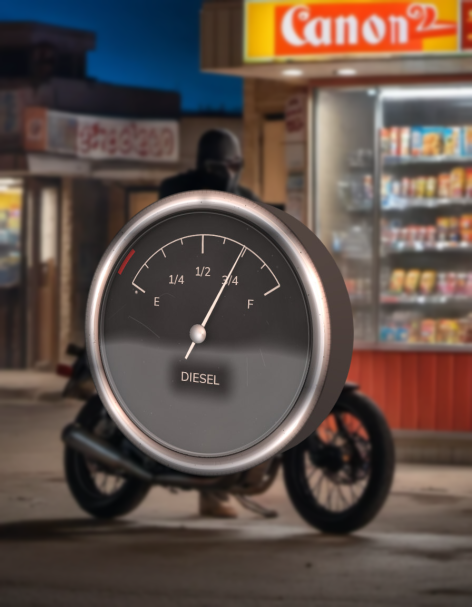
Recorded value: 0.75
